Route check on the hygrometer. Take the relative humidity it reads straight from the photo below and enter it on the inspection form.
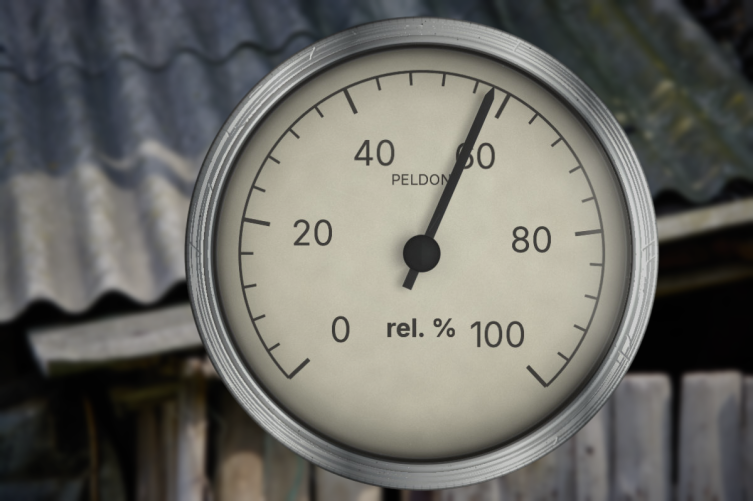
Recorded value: 58 %
